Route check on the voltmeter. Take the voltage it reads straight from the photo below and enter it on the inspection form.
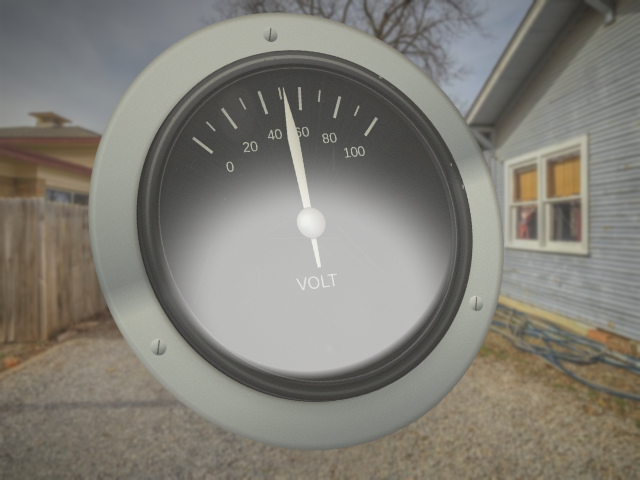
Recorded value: 50 V
